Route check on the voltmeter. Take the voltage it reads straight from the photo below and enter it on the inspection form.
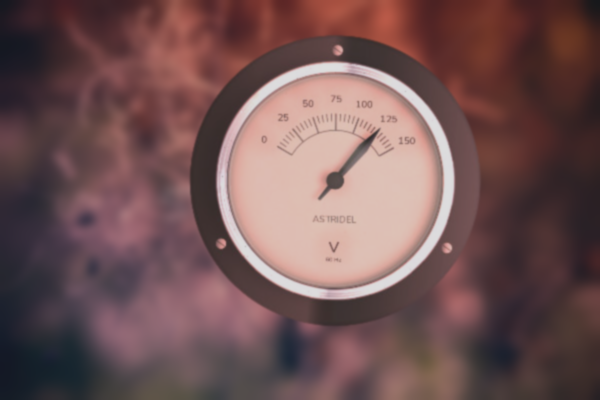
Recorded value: 125 V
